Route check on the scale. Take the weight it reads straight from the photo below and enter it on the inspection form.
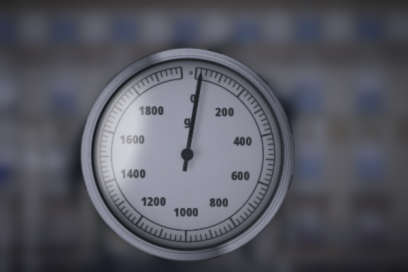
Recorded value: 20 g
